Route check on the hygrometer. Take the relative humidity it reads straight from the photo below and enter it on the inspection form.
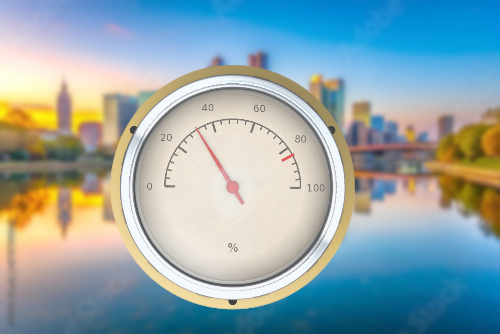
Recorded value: 32 %
